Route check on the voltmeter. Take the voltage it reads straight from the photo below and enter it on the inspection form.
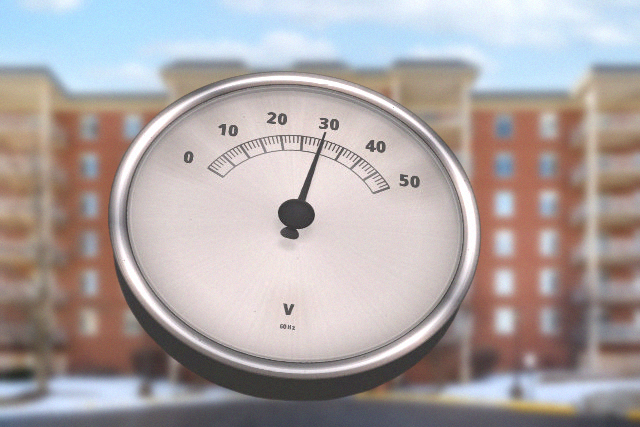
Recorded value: 30 V
